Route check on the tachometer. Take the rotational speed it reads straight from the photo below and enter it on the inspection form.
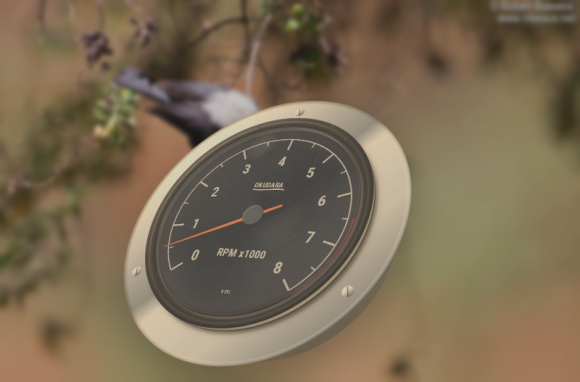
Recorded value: 500 rpm
